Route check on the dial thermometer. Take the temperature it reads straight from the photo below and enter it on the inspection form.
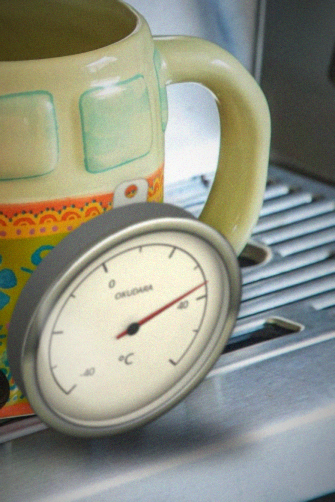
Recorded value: 35 °C
